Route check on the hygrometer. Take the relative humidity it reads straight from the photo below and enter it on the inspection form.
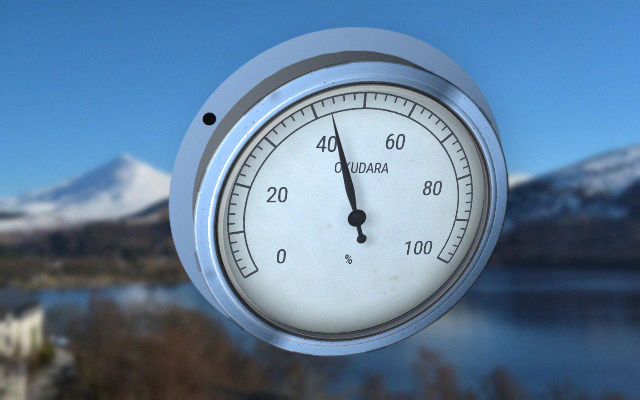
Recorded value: 43 %
